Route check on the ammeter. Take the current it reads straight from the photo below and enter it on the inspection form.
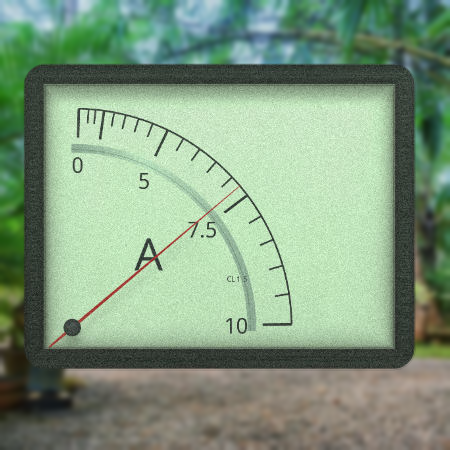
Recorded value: 7.25 A
